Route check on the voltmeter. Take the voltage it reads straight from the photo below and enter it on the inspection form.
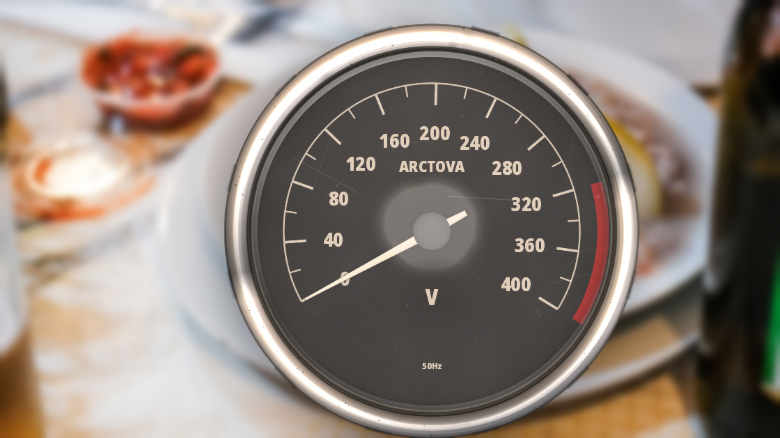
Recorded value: 0 V
